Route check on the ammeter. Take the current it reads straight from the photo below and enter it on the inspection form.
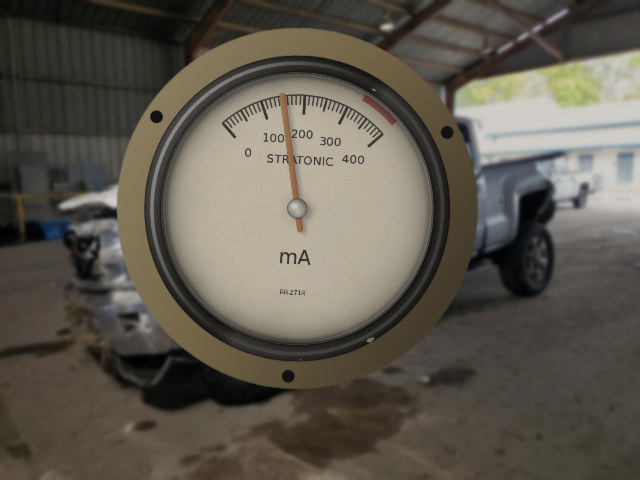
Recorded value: 150 mA
